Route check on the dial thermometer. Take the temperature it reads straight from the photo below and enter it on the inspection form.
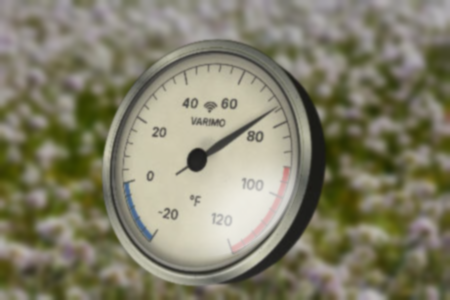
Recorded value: 76 °F
